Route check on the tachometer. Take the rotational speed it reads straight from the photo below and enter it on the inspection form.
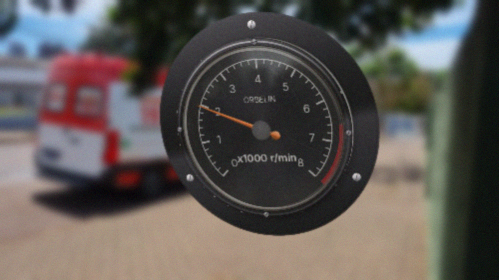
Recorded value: 2000 rpm
